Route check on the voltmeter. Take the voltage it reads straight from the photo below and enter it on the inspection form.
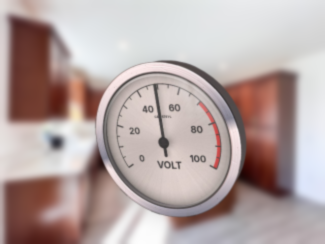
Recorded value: 50 V
